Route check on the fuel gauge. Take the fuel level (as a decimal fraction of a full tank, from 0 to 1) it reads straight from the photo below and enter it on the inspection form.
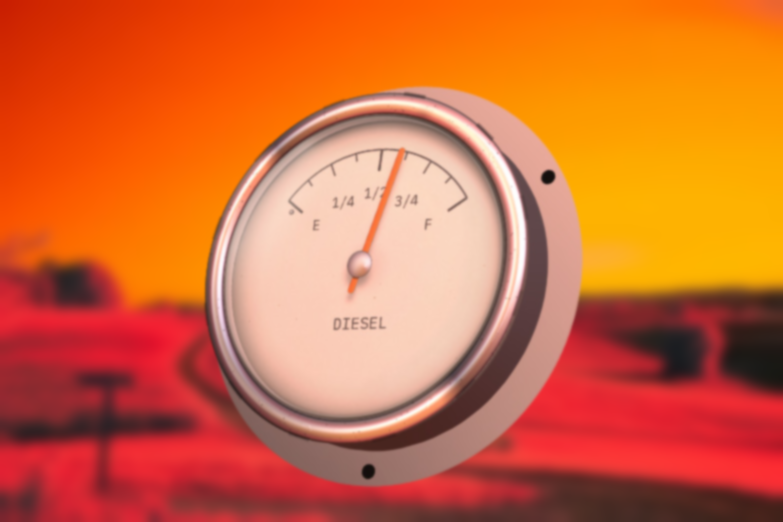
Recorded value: 0.625
